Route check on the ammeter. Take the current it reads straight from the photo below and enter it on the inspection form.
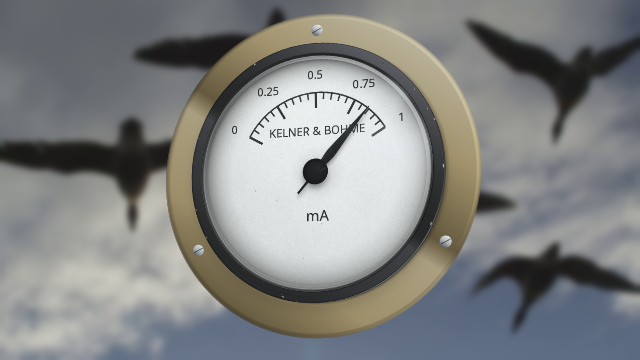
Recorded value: 0.85 mA
